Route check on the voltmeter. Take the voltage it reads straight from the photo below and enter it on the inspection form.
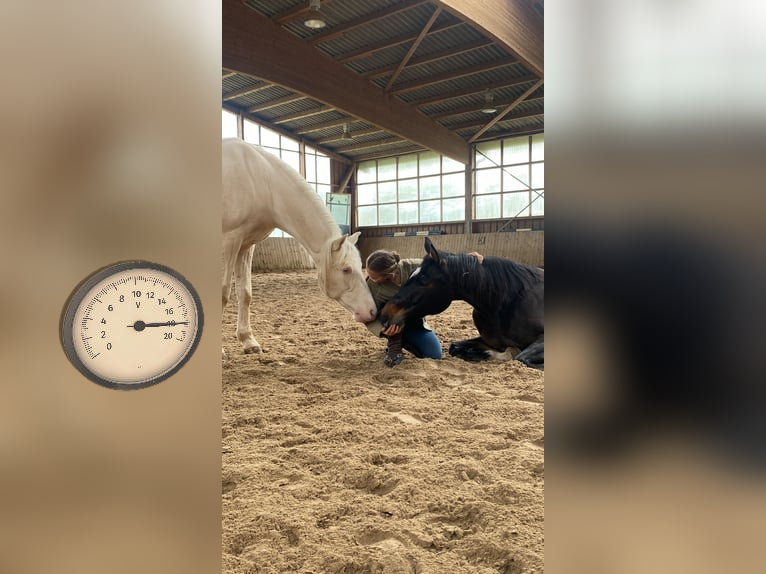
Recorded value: 18 V
